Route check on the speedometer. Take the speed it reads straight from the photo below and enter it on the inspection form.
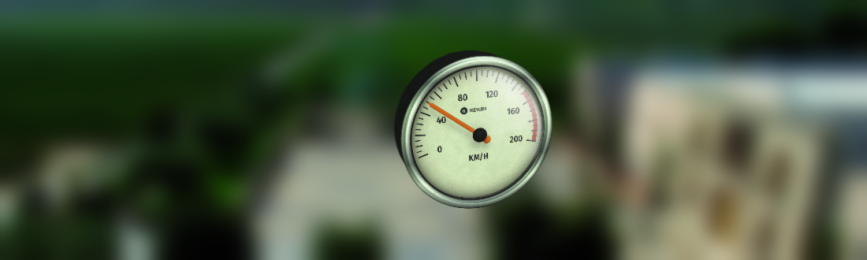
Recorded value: 50 km/h
